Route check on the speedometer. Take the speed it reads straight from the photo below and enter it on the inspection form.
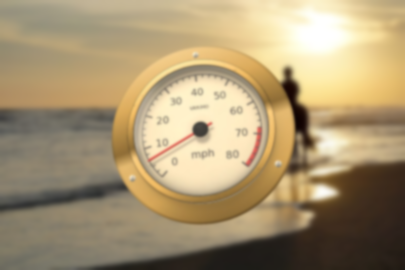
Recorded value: 6 mph
